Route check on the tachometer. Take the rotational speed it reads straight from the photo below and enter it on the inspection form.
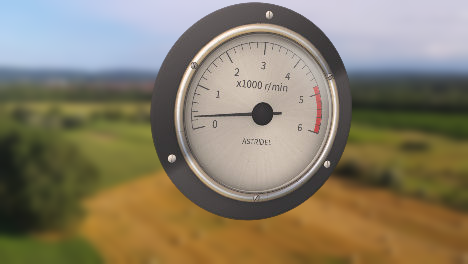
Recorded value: 300 rpm
